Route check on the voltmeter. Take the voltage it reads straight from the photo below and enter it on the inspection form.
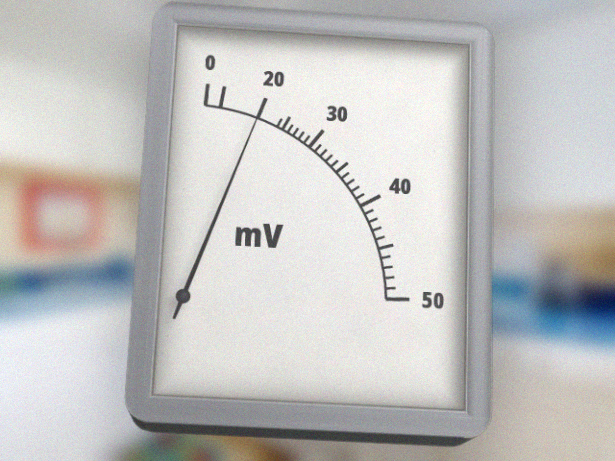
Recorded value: 20 mV
